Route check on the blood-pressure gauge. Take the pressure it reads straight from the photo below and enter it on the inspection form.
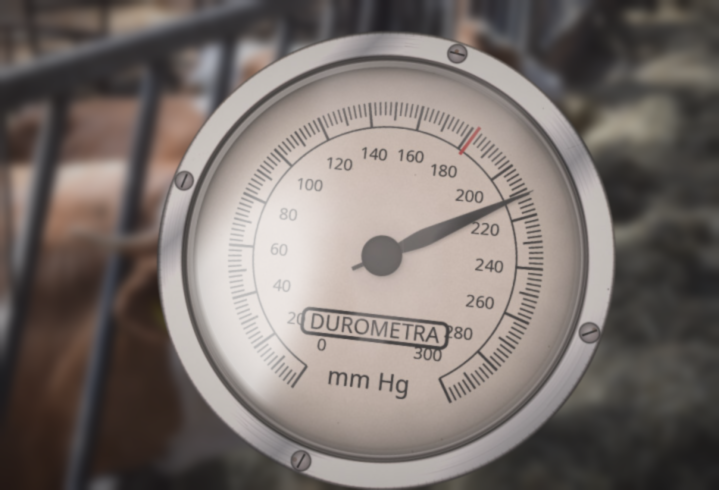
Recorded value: 212 mmHg
